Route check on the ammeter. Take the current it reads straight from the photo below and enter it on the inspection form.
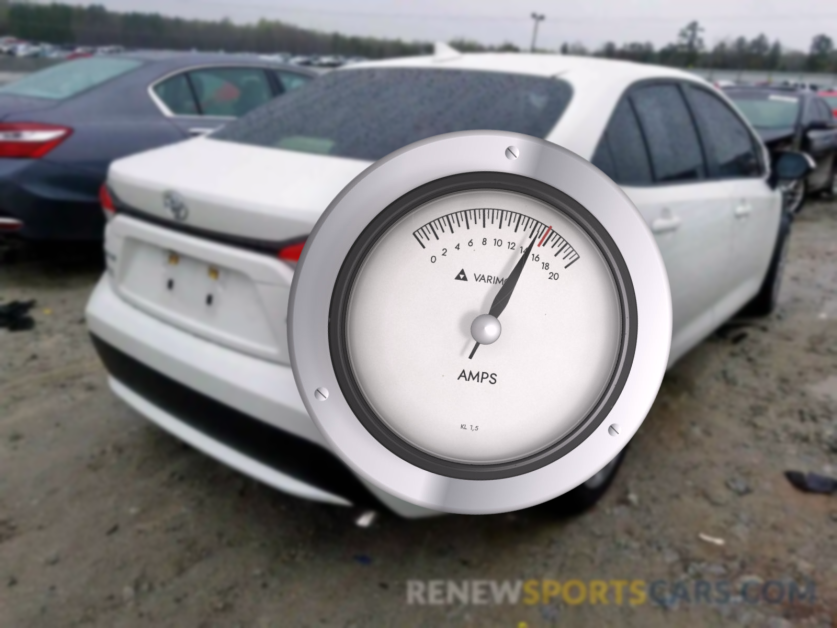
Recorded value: 14.5 A
